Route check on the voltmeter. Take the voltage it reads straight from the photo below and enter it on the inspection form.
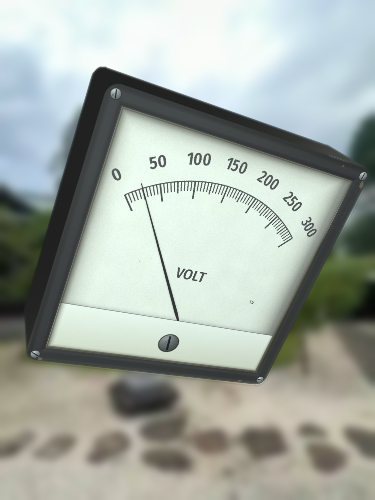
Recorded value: 25 V
